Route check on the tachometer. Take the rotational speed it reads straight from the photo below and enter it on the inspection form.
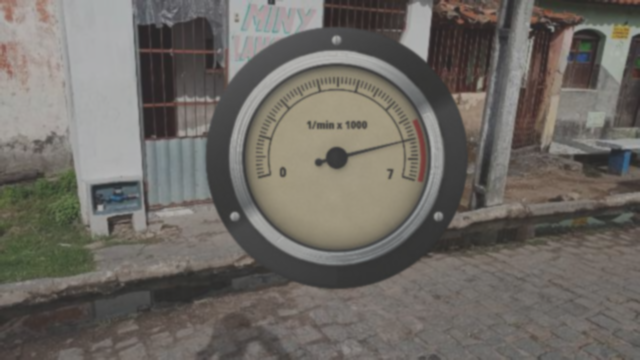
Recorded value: 6000 rpm
